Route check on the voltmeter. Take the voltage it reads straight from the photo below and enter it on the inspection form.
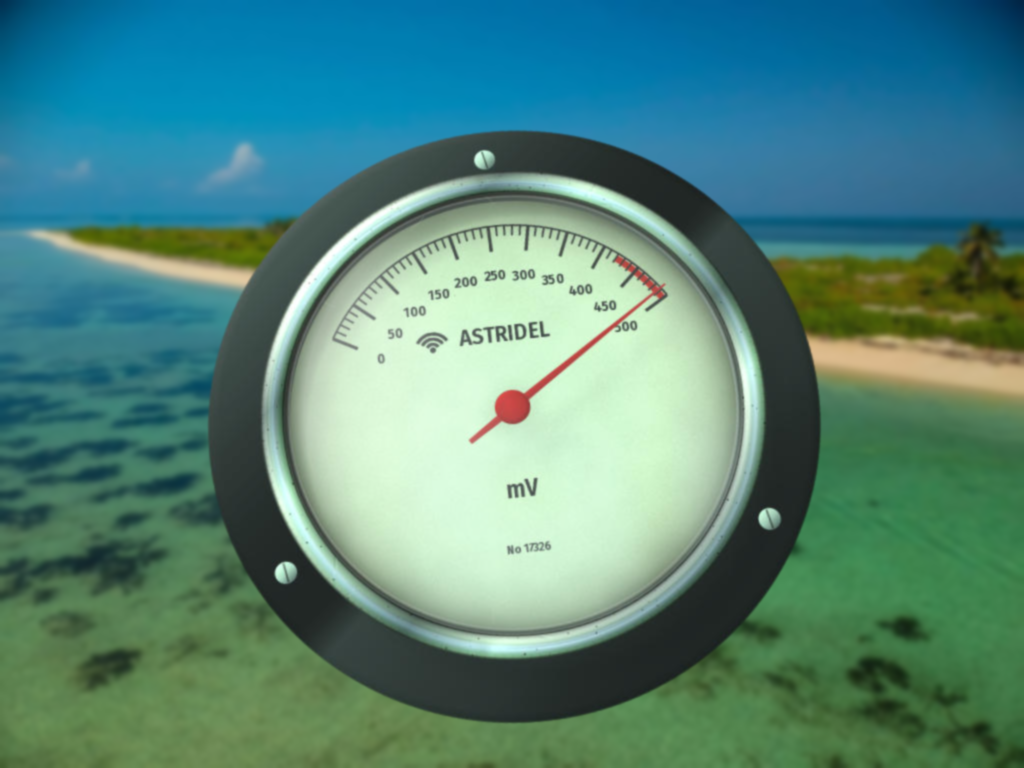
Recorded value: 490 mV
